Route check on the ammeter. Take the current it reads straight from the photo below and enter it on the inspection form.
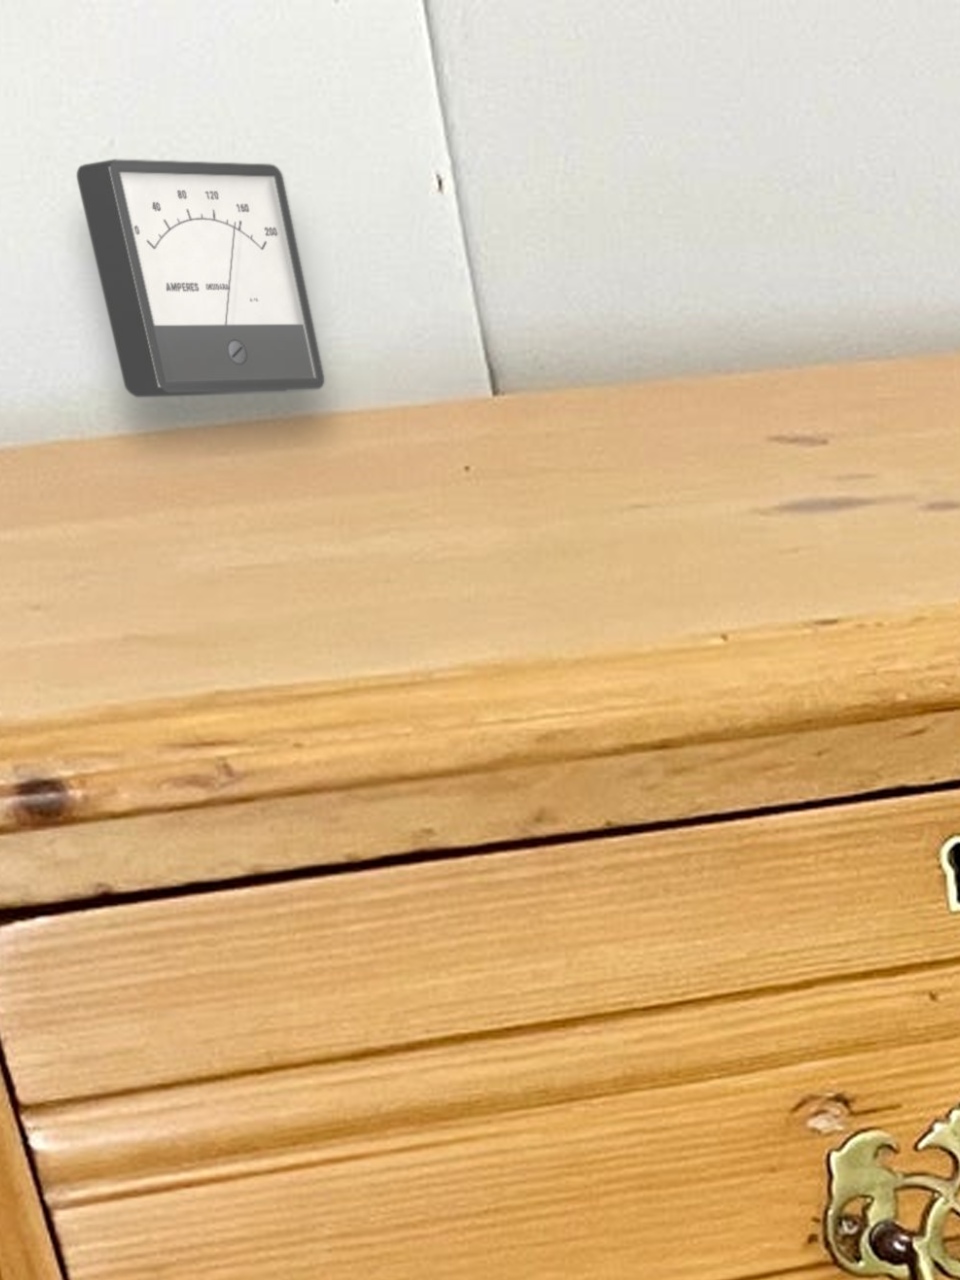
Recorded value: 150 A
